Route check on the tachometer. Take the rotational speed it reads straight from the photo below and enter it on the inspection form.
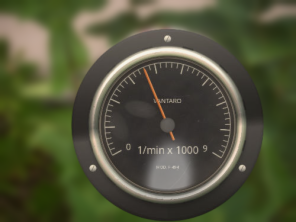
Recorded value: 3600 rpm
